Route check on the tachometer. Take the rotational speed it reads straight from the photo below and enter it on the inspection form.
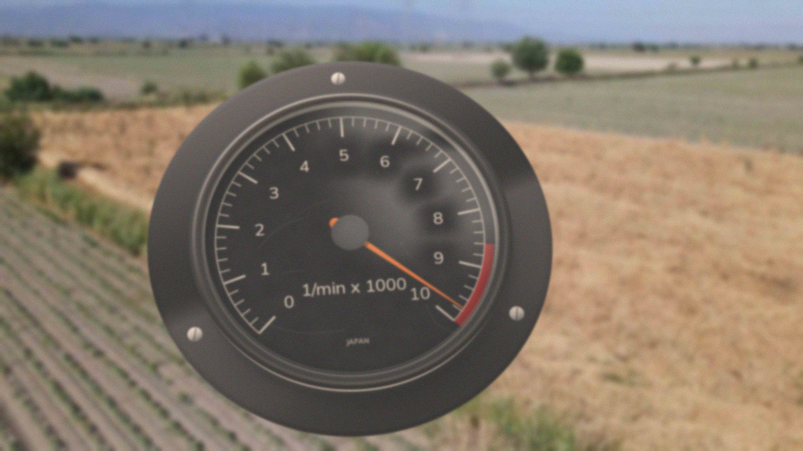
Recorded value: 9800 rpm
